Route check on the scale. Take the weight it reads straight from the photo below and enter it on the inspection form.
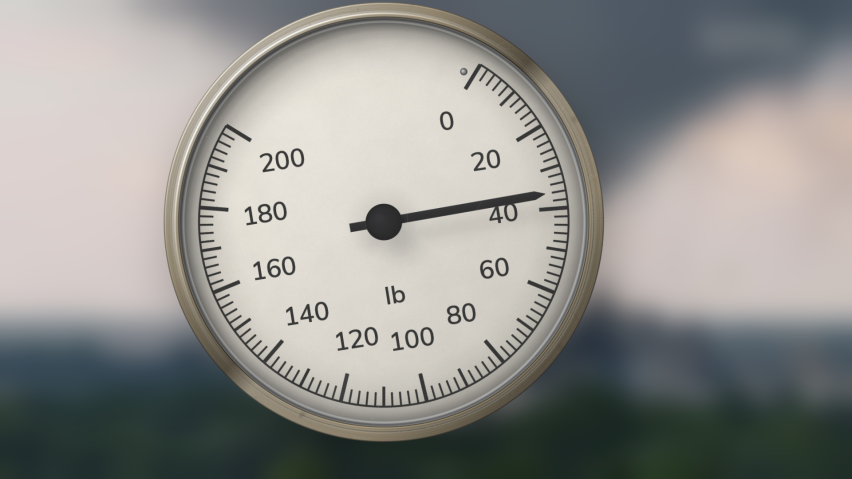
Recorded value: 36 lb
